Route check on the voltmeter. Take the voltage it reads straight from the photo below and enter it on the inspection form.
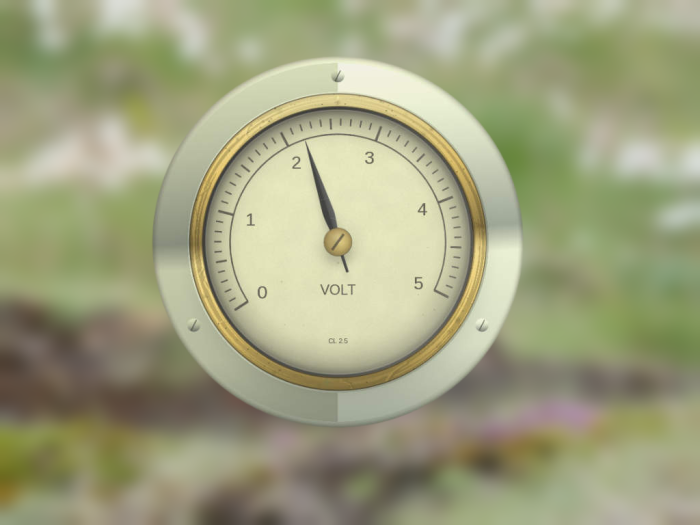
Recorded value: 2.2 V
